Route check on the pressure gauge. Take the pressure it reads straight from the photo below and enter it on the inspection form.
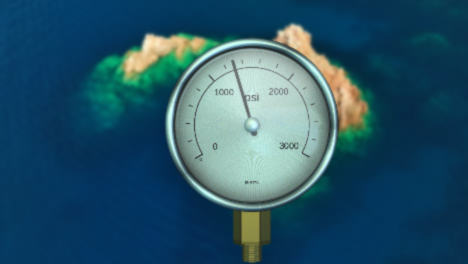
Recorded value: 1300 psi
